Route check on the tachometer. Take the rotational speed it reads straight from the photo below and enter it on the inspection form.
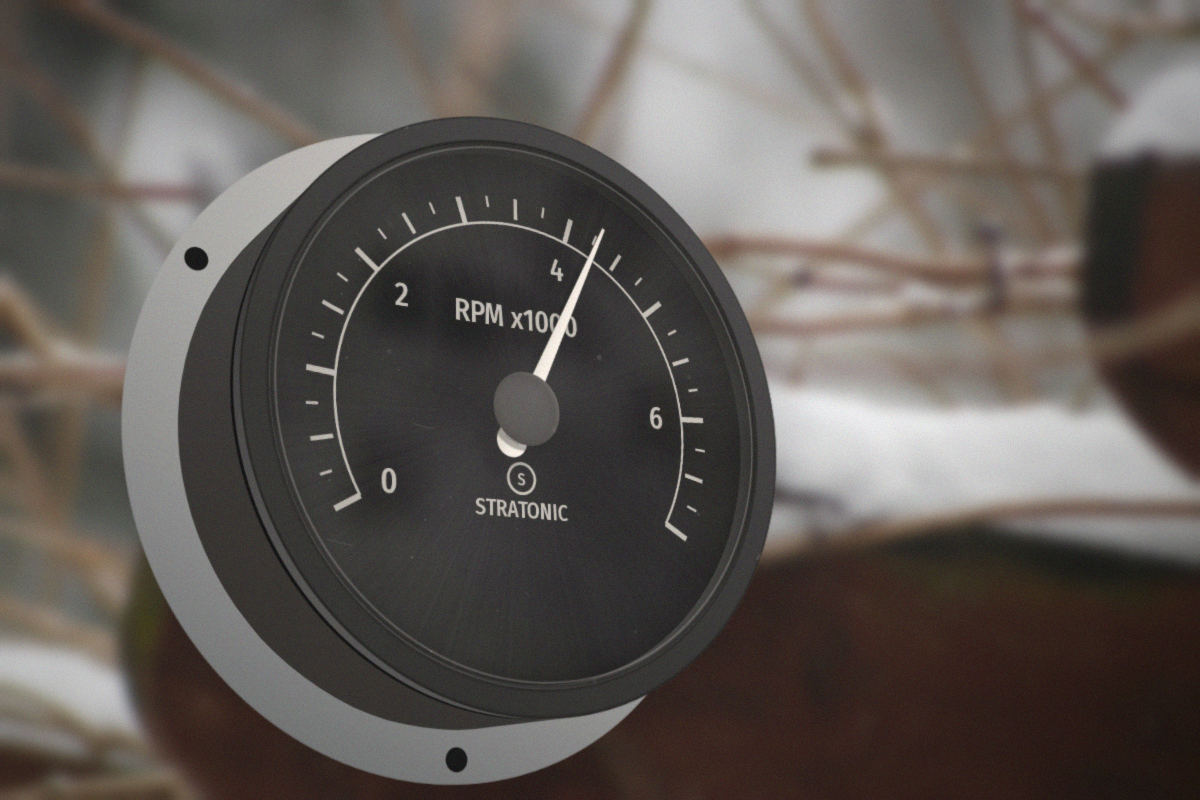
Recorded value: 4250 rpm
